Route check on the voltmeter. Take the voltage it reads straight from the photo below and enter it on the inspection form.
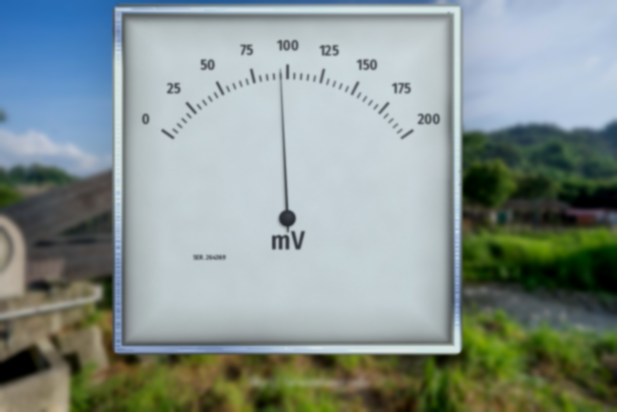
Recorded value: 95 mV
